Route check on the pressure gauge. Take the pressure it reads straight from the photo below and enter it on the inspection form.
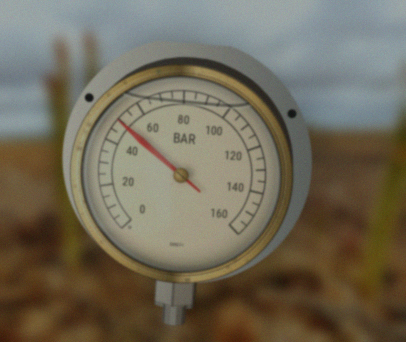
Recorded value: 50 bar
